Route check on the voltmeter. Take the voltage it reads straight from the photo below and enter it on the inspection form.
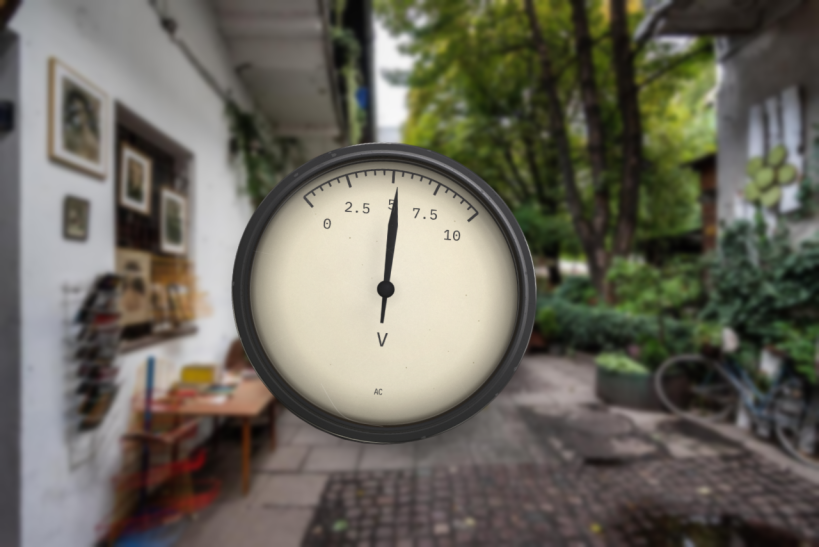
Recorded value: 5.25 V
